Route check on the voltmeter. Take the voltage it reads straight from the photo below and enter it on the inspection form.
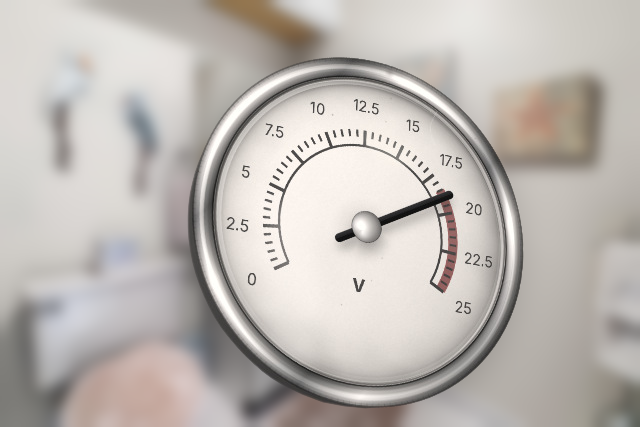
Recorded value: 19 V
